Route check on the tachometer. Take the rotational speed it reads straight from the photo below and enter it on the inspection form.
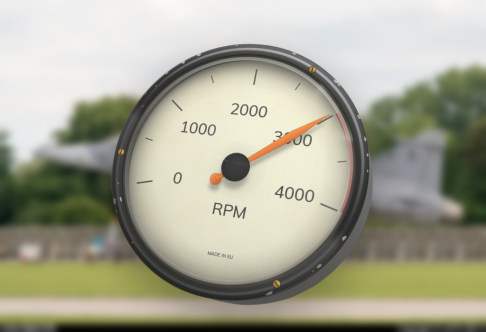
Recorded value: 3000 rpm
